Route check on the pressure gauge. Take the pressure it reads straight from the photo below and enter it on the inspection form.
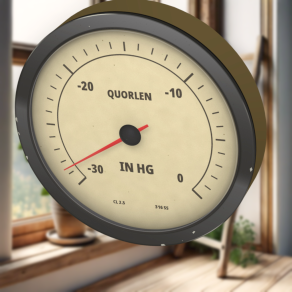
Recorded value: -28.5 inHg
